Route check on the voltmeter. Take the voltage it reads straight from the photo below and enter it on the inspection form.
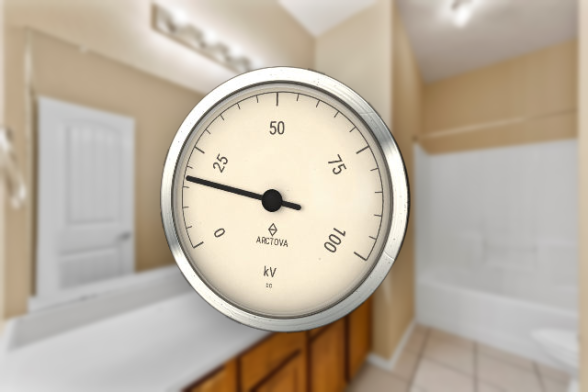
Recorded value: 17.5 kV
